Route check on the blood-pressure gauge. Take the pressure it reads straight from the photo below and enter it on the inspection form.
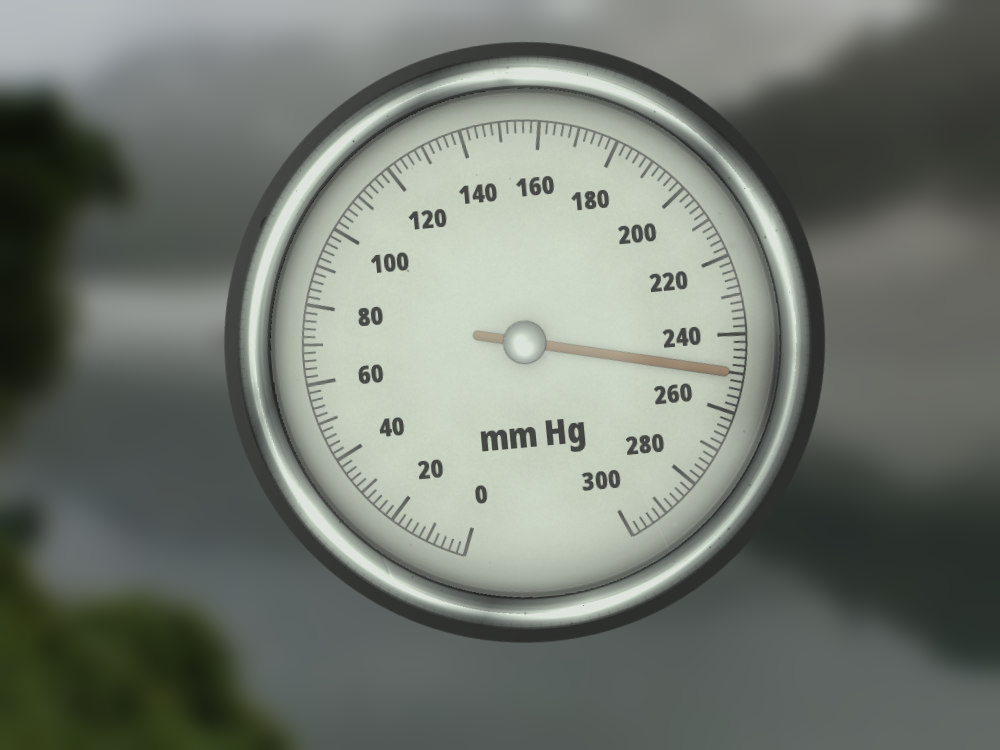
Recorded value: 250 mmHg
